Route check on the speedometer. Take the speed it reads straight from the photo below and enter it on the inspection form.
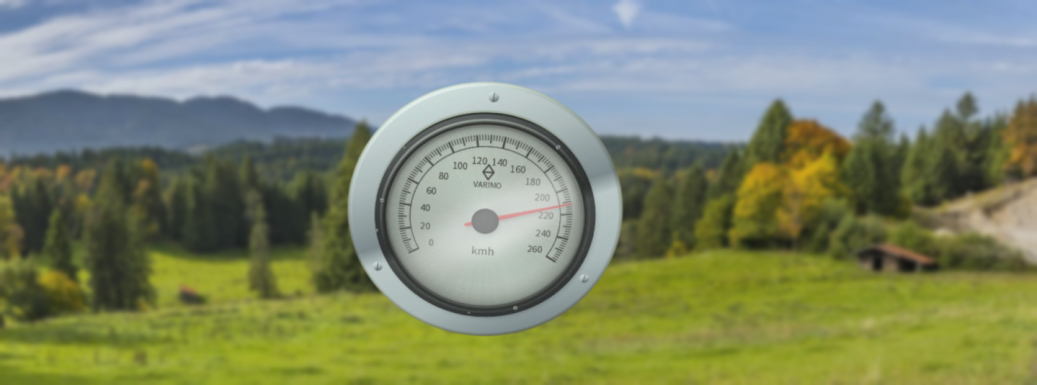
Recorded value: 210 km/h
